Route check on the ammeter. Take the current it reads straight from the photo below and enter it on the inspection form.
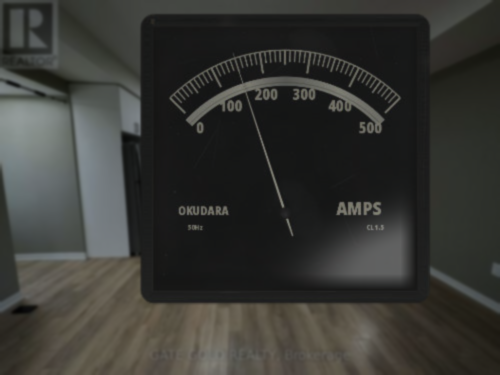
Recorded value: 150 A
